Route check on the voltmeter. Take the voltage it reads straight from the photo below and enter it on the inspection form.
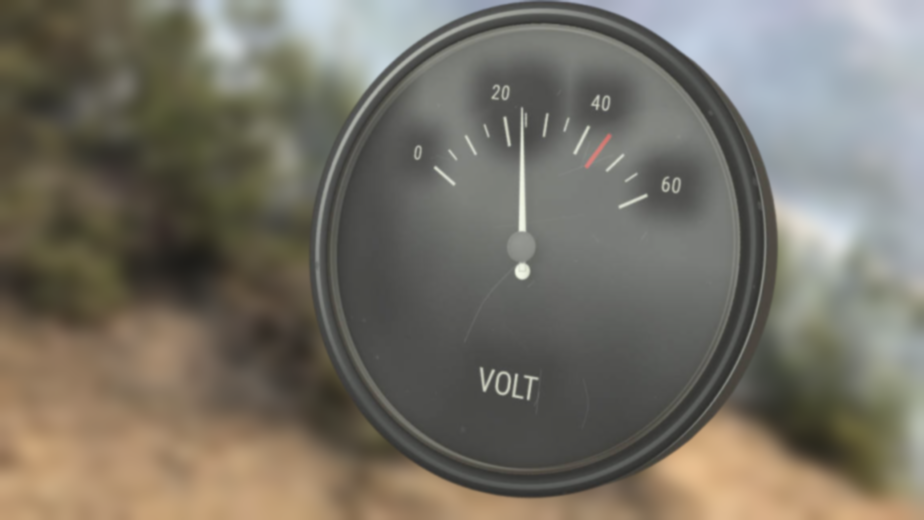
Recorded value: 25 V
